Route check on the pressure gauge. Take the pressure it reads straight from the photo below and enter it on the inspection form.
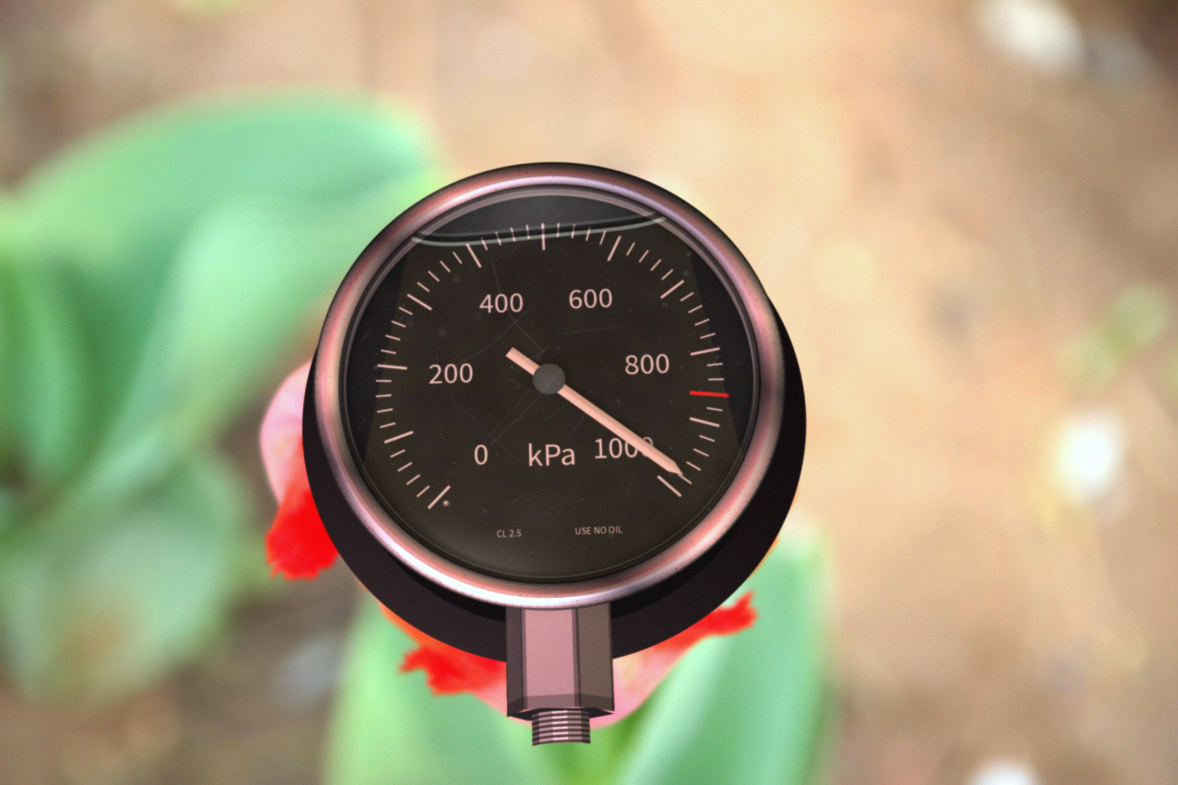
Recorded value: 980 kPa
